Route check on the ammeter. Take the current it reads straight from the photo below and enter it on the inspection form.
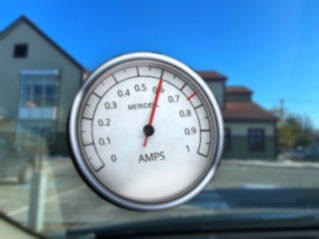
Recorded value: 0.6 A
